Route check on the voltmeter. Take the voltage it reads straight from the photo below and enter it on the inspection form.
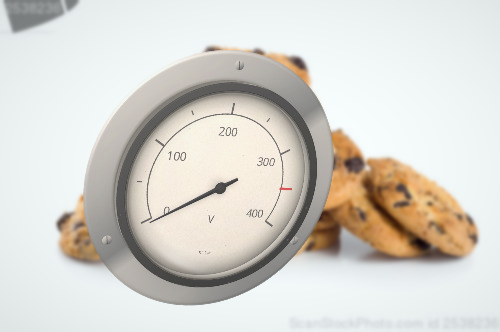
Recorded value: 0 V
